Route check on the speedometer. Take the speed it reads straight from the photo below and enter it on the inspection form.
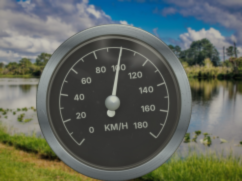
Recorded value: 100 km/h
